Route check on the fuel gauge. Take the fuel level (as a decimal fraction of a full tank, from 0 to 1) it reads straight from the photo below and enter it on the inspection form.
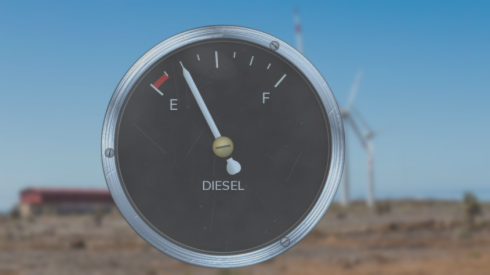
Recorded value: 0.25
